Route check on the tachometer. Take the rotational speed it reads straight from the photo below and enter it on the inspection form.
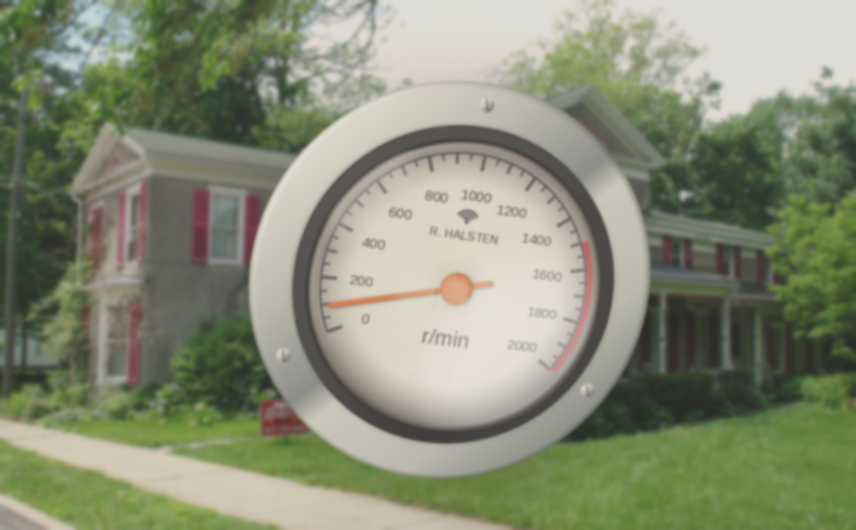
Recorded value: 100 rpm
